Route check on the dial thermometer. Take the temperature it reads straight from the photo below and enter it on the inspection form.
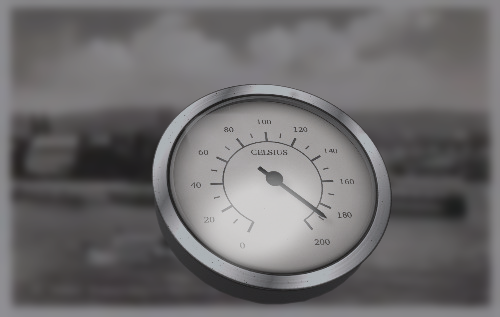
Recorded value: 190 °C
